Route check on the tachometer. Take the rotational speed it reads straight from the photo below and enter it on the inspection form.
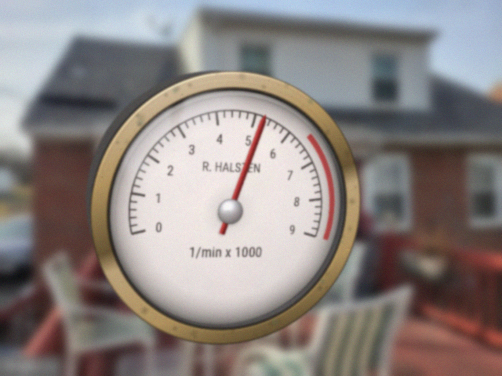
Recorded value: 5200 rpm
